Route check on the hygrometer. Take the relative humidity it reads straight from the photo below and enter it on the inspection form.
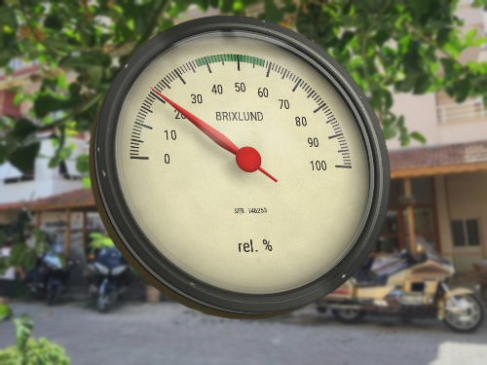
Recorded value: 20 %
